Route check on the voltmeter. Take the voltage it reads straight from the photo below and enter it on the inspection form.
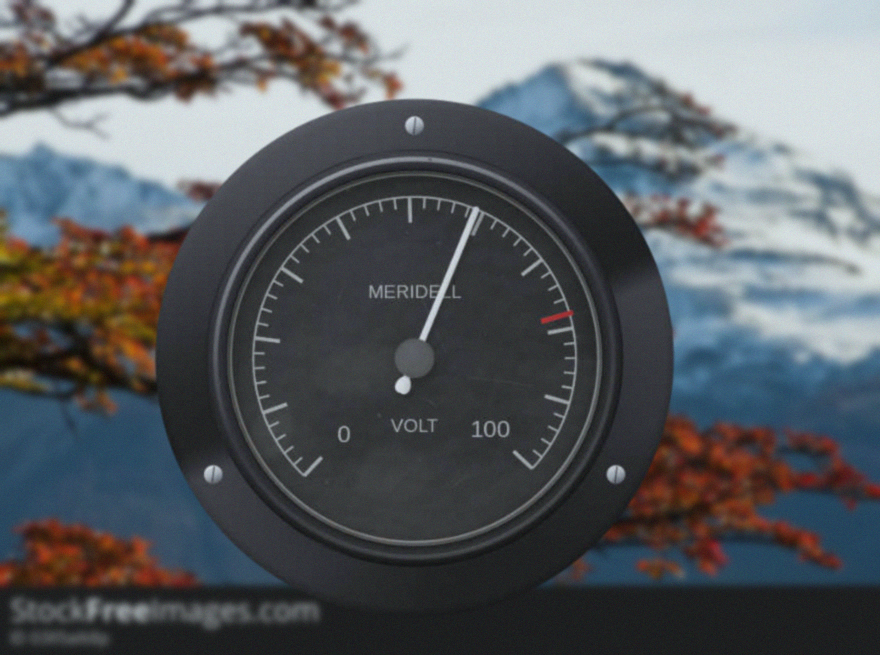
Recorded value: 59 V
